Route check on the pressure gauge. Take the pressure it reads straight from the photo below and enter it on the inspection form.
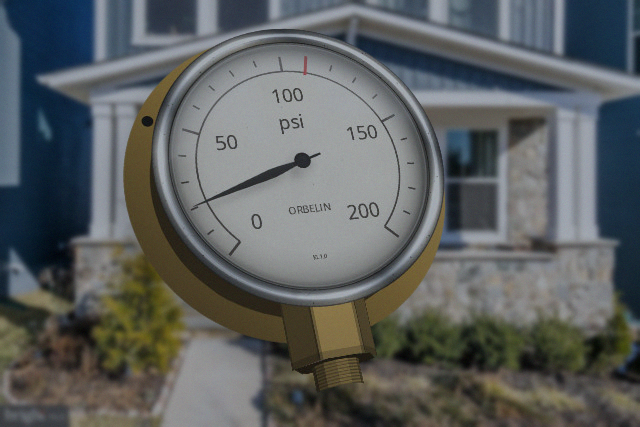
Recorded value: 20 psi
